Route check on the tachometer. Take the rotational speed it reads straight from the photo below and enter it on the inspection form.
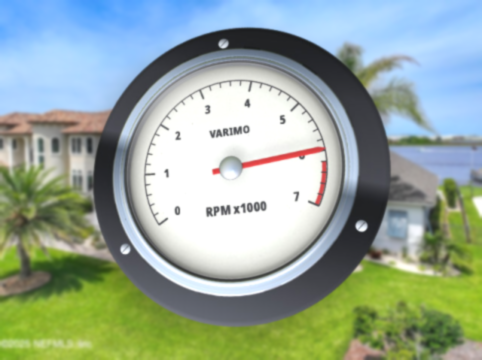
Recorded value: 6000 rpm
